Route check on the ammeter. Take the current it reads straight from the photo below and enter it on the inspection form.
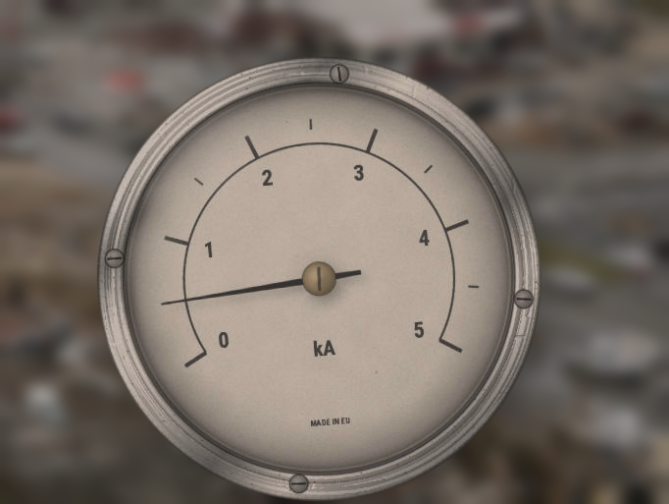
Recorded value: 0.5 kA
